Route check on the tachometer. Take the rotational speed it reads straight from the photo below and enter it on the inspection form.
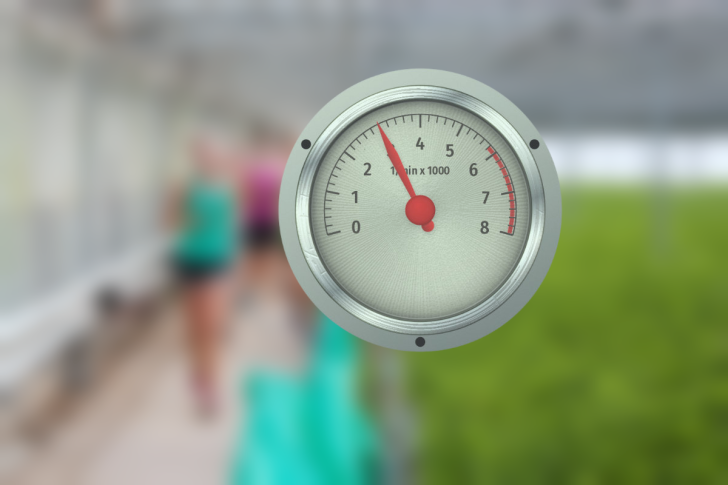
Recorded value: 3000 rpm
